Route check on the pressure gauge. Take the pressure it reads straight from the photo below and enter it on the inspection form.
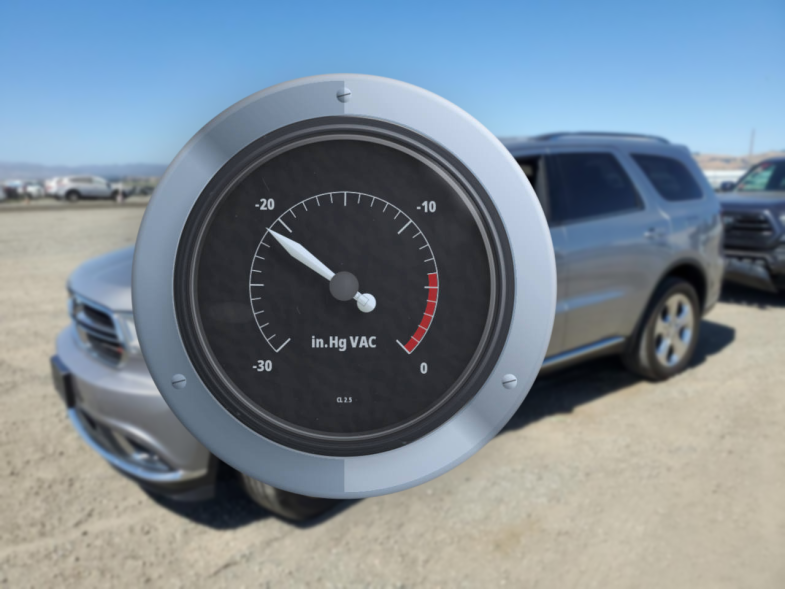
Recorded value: -21 inHg
